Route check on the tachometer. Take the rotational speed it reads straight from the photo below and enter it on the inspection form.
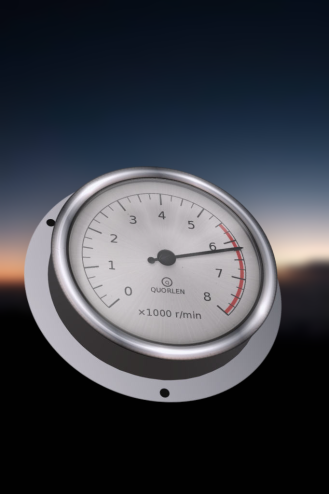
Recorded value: 6250 rpm
